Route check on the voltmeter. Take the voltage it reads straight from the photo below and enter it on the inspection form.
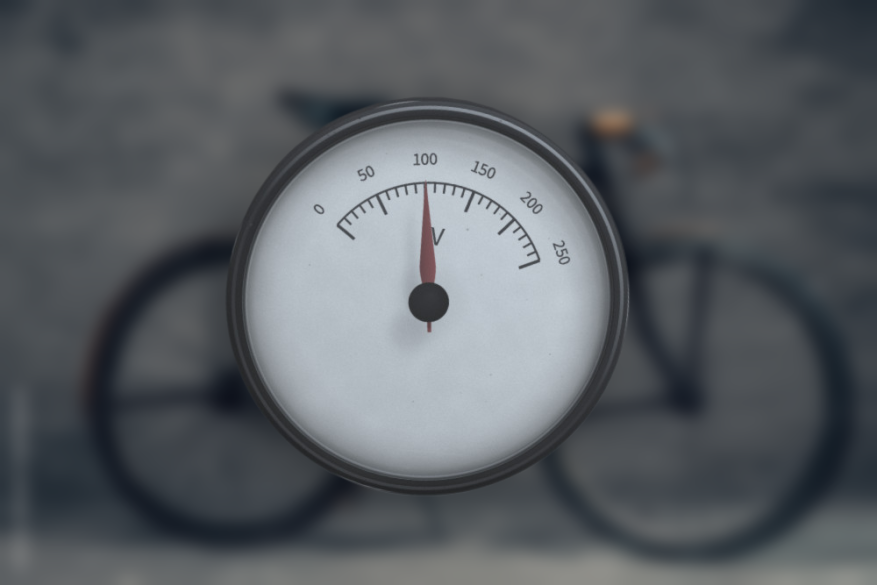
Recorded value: 100 V
